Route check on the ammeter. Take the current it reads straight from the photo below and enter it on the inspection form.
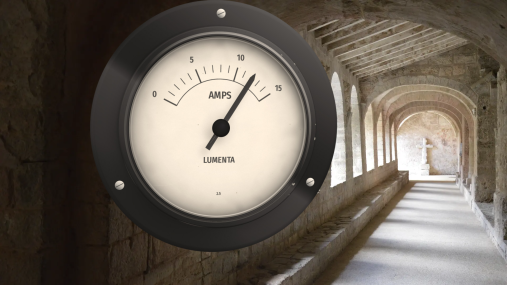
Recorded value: 12 A
